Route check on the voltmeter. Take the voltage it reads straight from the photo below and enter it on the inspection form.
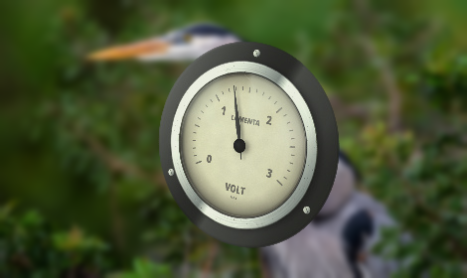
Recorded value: 1.3 V
